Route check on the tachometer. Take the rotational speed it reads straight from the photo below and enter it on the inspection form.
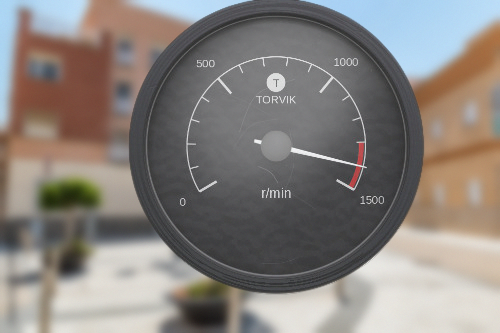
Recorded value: 1400 rpm
